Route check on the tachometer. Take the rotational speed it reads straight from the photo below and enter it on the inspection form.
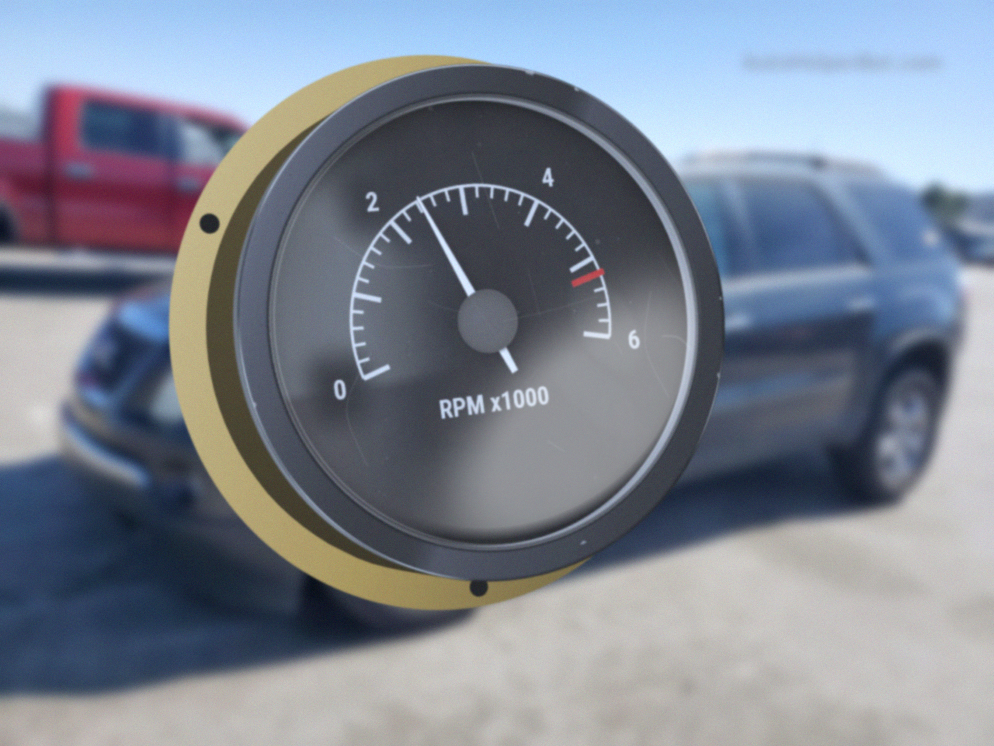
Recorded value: 2400 rpm
